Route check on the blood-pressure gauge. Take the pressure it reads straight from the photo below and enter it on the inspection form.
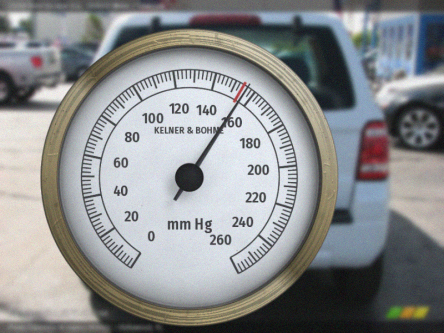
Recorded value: 156 mmHg
